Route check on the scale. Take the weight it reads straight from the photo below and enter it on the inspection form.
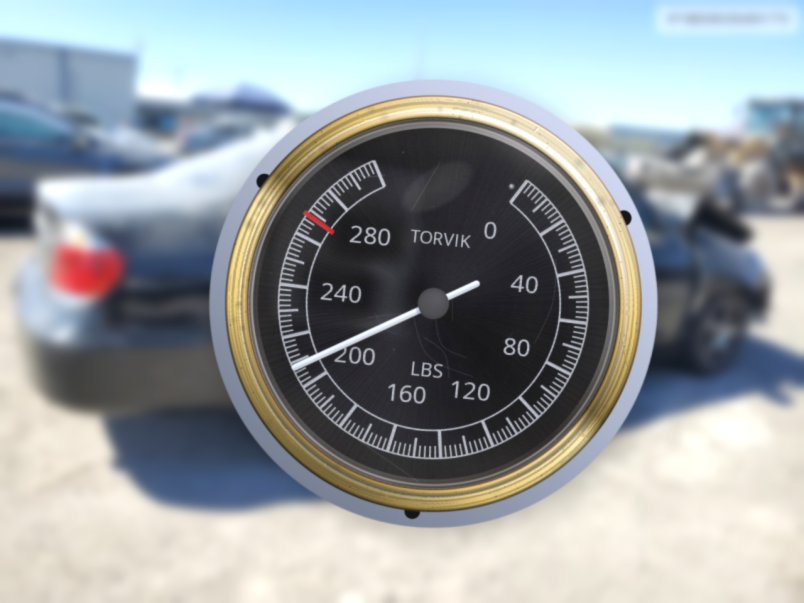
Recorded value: 208 lb
